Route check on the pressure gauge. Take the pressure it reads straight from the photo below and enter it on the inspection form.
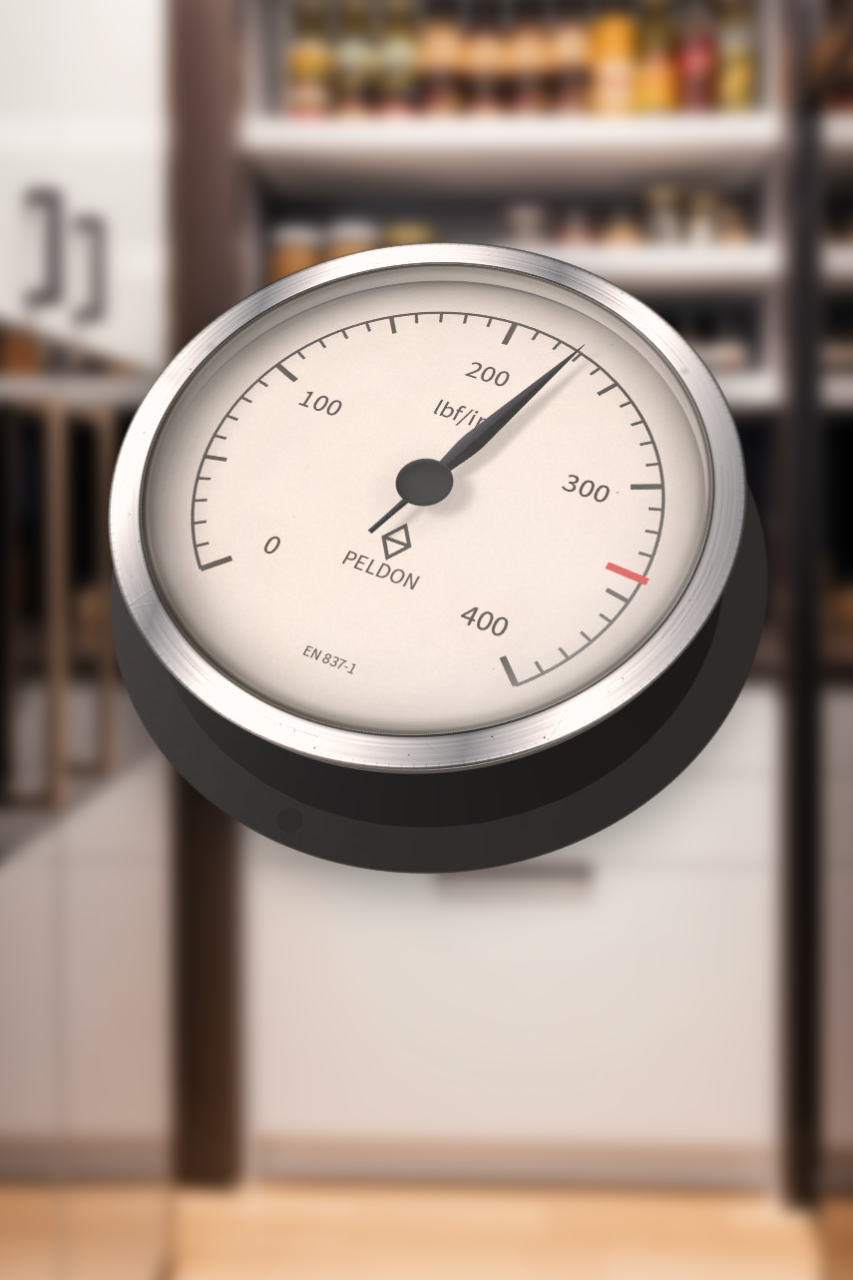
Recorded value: 230 psi
